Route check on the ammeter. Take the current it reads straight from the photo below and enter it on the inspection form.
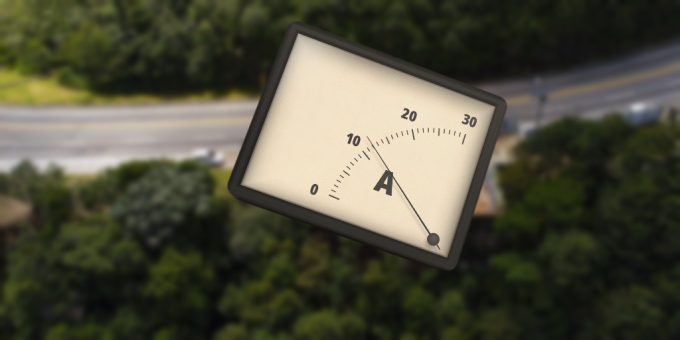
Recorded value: 12 A
